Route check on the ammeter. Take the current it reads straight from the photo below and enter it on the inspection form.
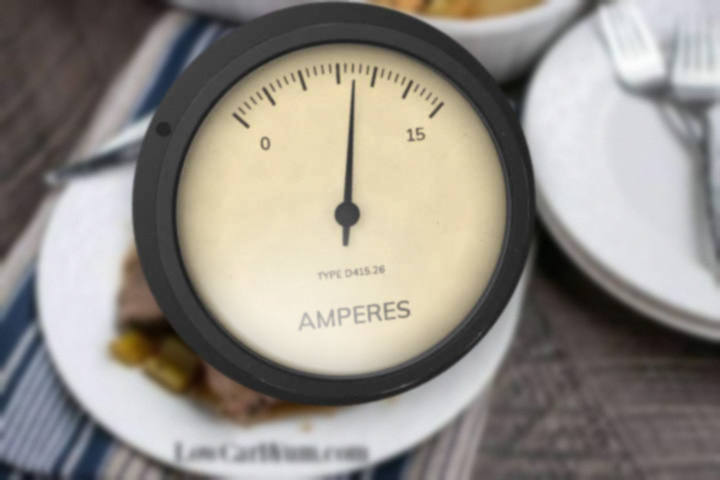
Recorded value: 8.5 A
